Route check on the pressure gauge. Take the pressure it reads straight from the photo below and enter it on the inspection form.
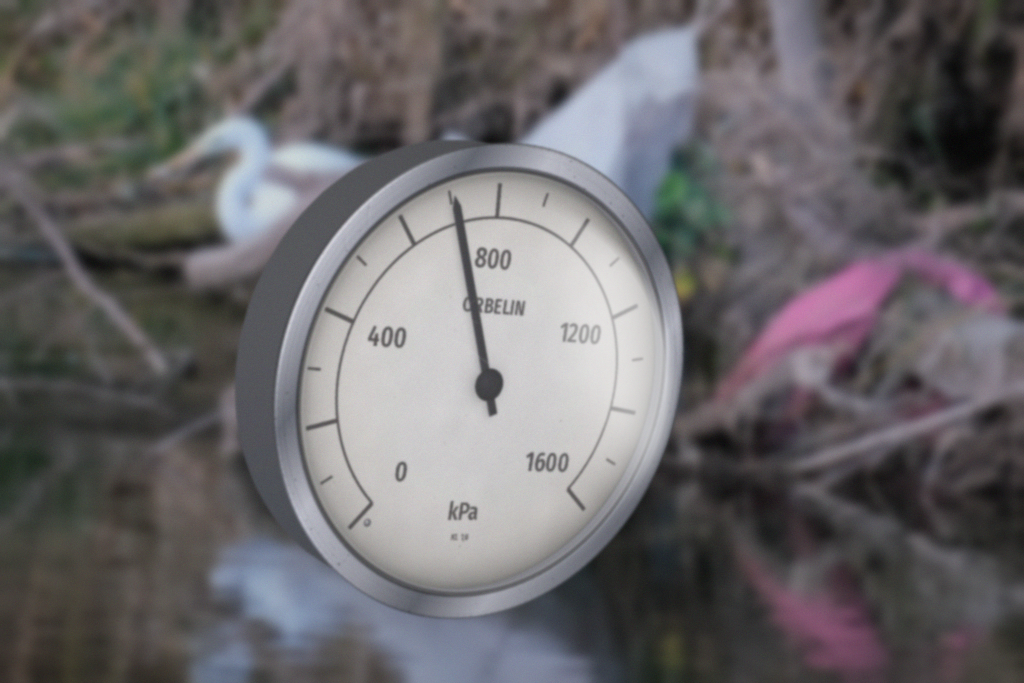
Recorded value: 700 kPa
